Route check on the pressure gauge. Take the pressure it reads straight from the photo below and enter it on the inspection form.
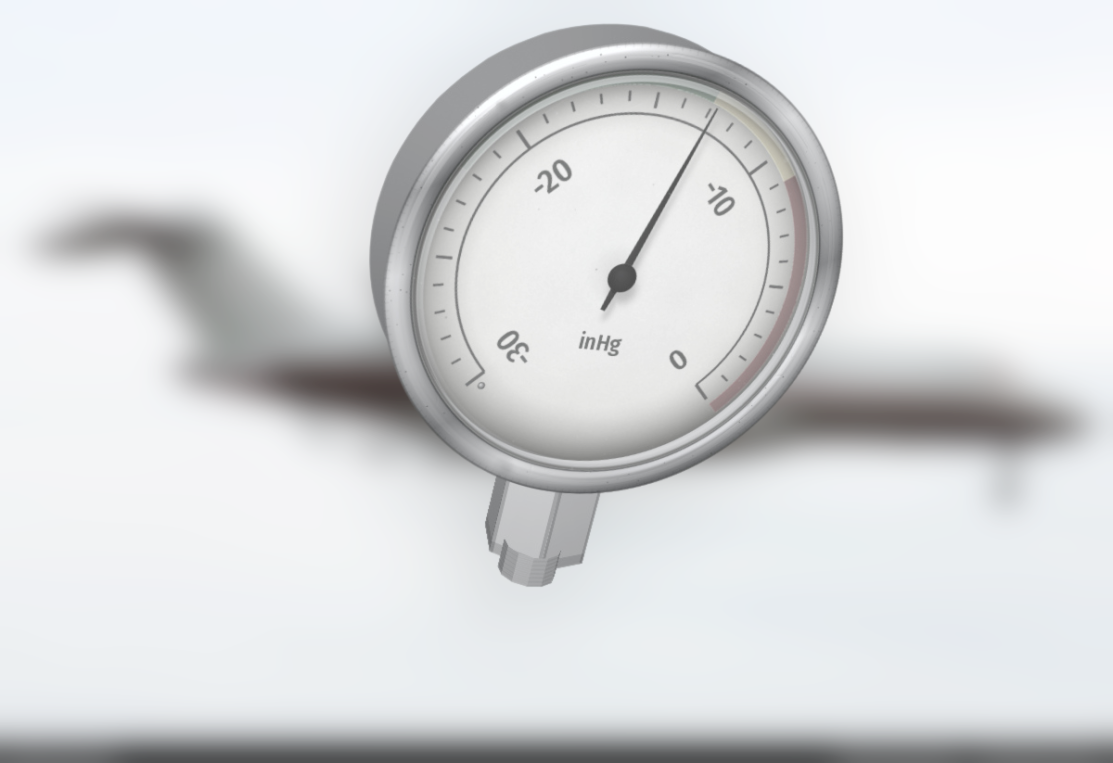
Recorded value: -13 inHg
